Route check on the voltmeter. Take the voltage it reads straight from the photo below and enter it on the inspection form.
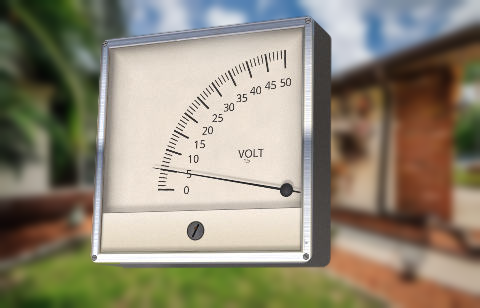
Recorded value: 5 V
